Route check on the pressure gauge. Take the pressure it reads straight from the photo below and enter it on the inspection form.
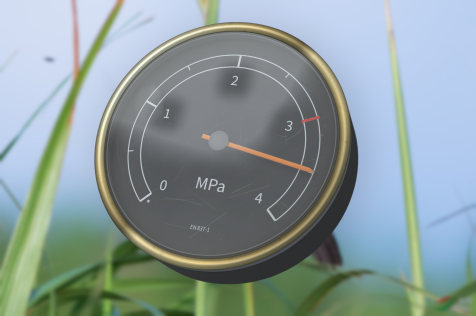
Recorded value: 3.5 MPa
